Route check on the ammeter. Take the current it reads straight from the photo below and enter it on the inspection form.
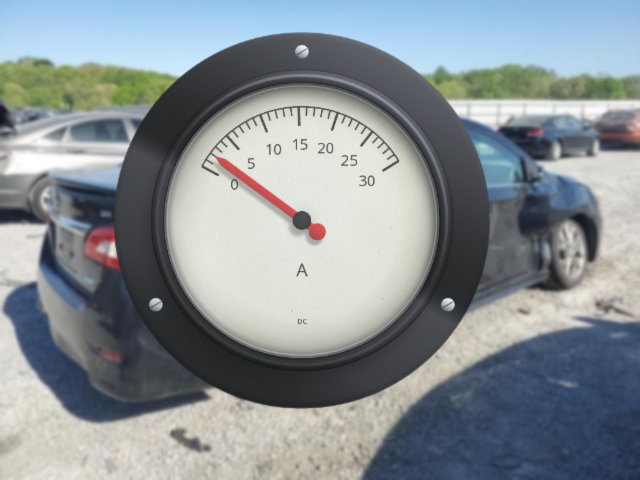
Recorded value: 2 A
